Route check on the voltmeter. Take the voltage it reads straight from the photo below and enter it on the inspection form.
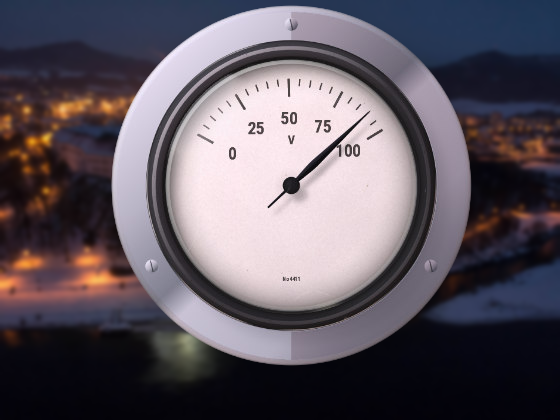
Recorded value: 90 V
